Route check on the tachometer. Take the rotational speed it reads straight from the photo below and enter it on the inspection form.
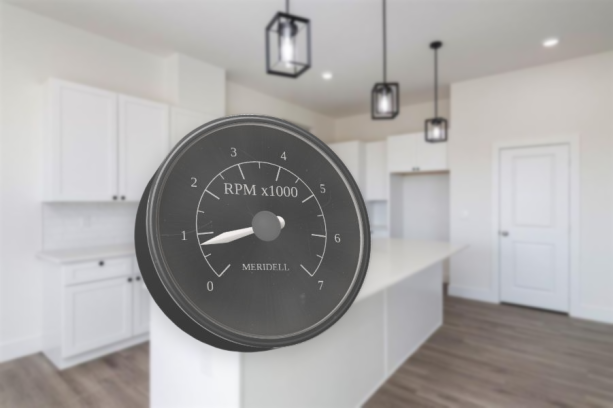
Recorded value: 750 rpm
